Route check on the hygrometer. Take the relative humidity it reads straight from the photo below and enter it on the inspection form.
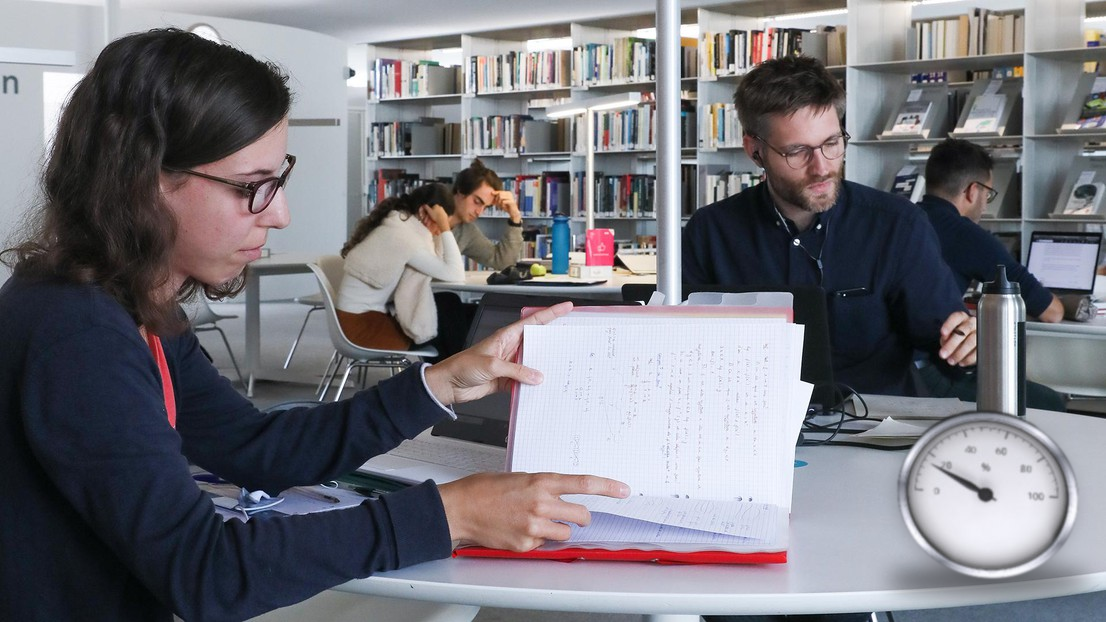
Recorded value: 16 %
